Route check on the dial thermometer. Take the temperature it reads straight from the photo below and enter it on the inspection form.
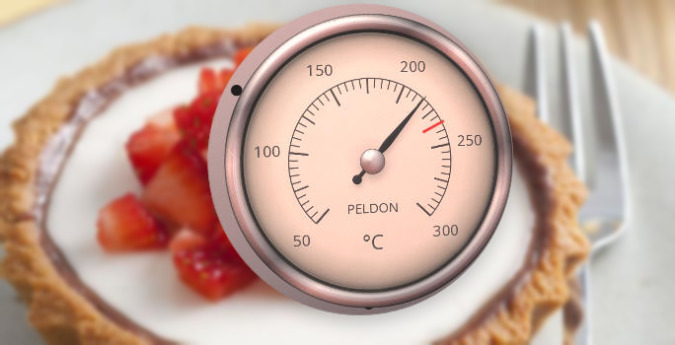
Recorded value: 215 °C
